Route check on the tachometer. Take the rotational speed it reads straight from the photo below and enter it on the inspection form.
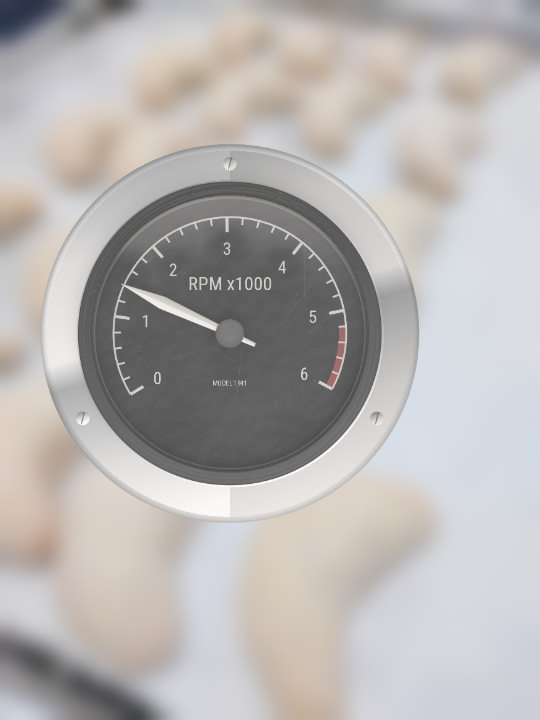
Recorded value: 1400 rpm
